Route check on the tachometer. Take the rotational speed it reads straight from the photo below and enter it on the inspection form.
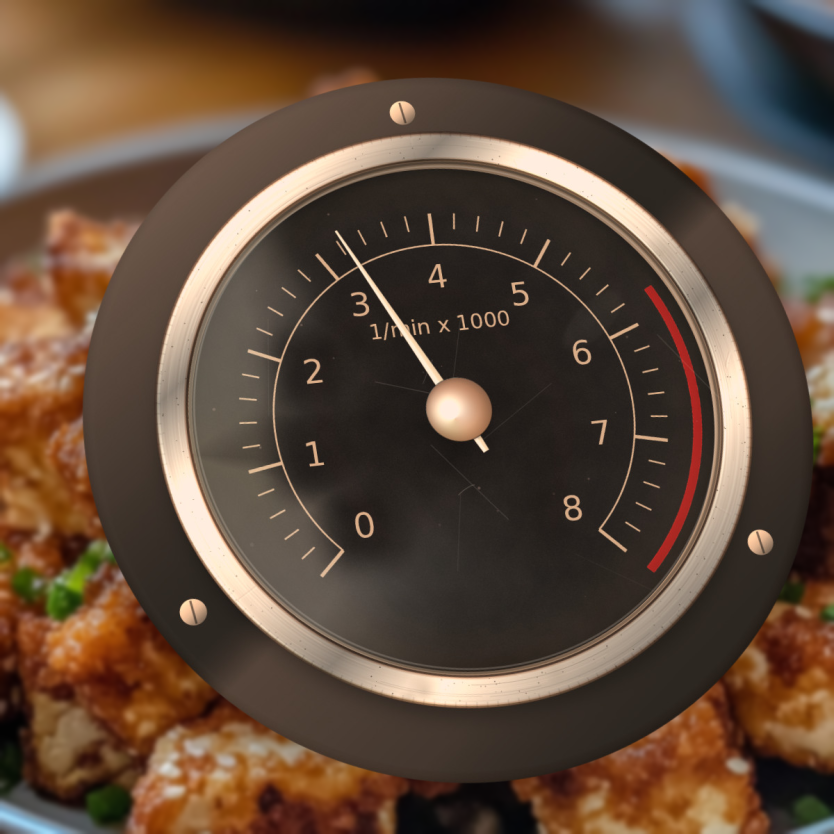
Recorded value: 3200 rpm
